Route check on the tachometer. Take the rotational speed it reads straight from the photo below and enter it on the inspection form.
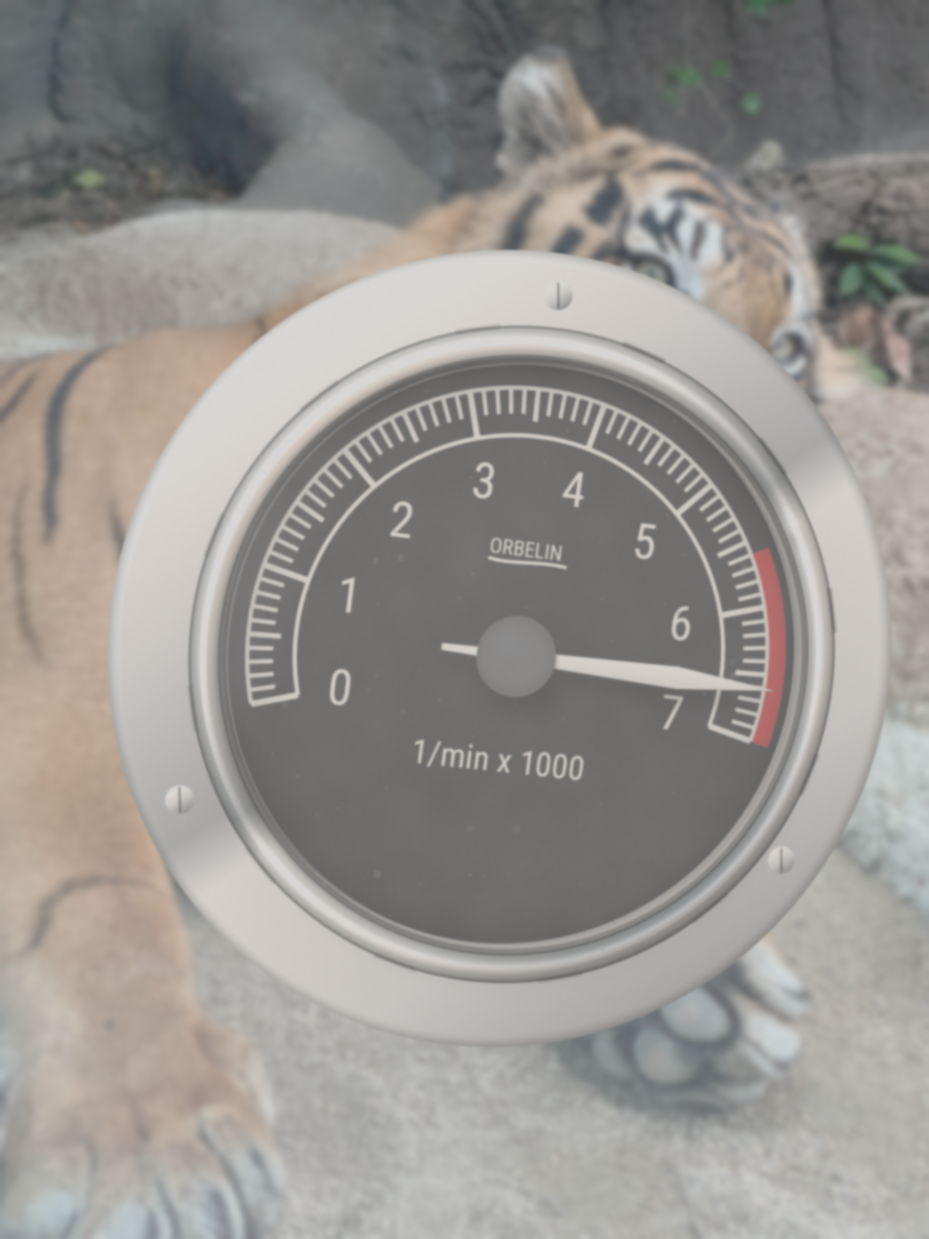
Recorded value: 6600 rpm
